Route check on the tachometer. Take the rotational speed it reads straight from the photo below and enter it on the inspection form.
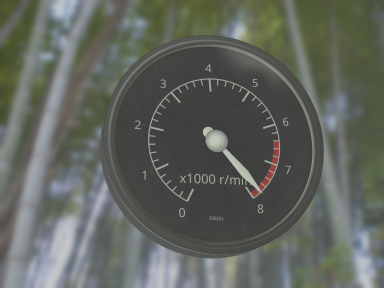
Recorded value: 7800 rpm
